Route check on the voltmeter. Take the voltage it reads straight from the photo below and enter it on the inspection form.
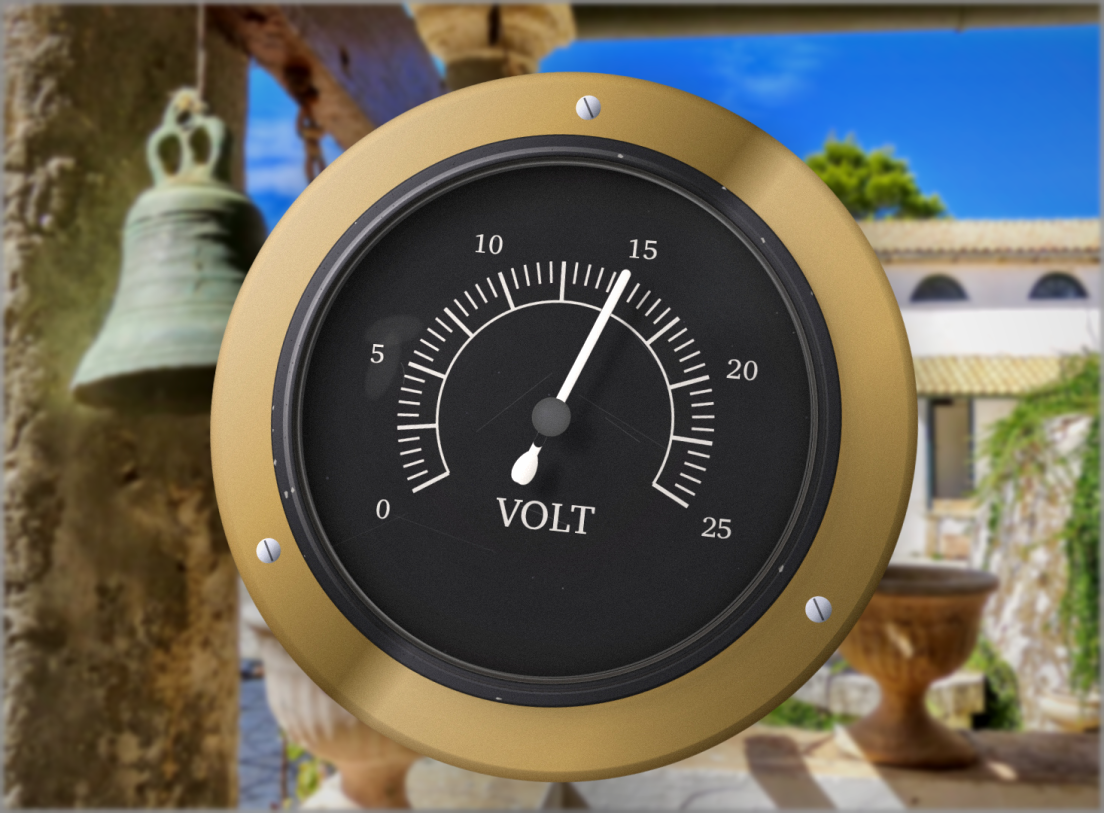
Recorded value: 15 V
